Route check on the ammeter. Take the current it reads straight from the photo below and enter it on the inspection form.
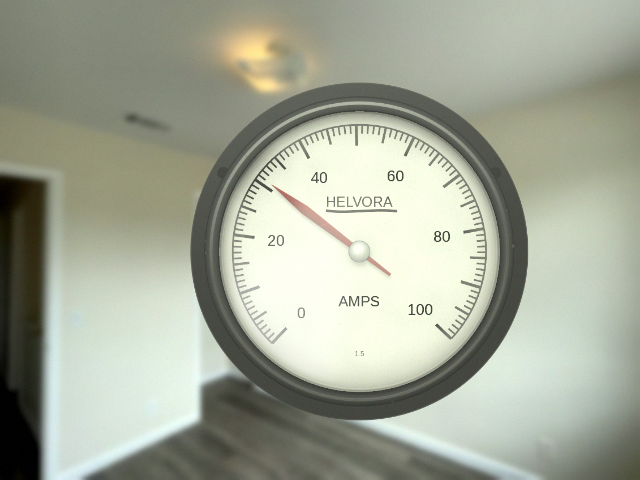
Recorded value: 31 A
